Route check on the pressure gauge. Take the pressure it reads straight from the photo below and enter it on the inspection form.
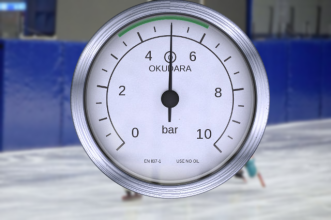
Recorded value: 5 bar
